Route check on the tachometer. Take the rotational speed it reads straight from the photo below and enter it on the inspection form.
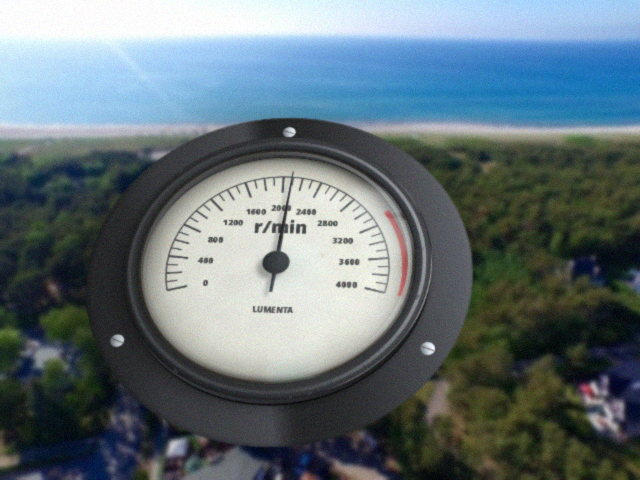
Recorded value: 2100 rpm
